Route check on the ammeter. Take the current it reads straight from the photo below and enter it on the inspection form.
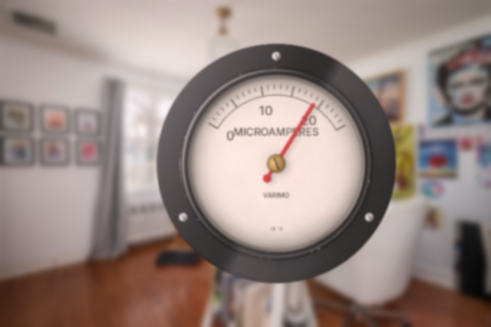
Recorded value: 19 µA
